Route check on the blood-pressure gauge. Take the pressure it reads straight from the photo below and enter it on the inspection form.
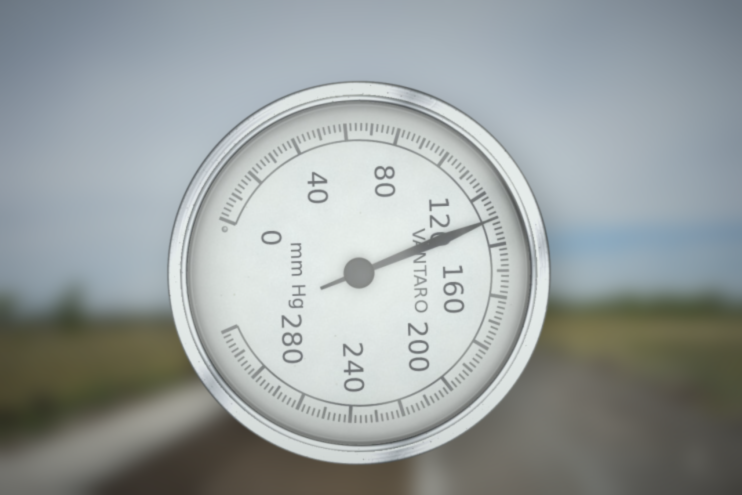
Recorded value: 130 mmHg
